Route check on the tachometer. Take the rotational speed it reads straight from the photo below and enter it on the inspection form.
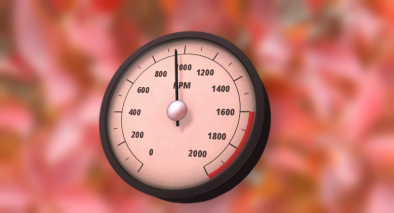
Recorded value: 950 rpm
